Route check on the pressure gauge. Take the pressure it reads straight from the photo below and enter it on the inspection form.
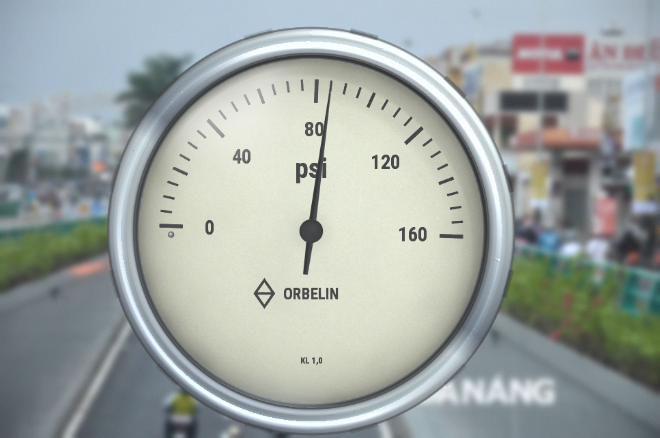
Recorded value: 85 psi
